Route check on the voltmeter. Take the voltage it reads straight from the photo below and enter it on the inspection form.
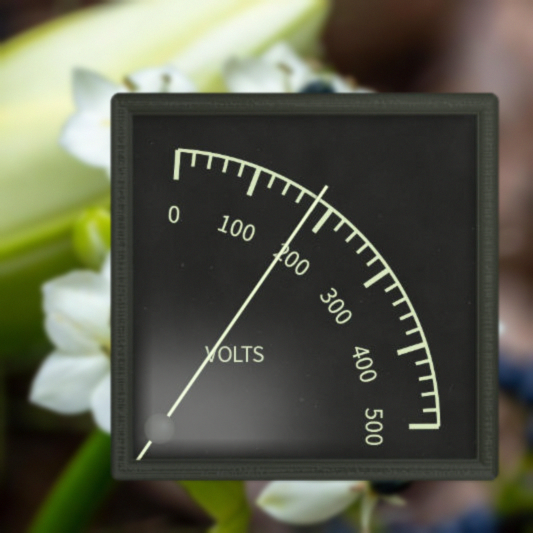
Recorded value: 180 V
